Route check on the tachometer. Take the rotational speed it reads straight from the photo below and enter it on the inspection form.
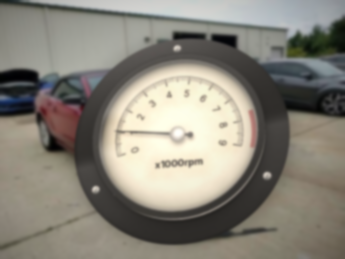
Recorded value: 1000 rpm
